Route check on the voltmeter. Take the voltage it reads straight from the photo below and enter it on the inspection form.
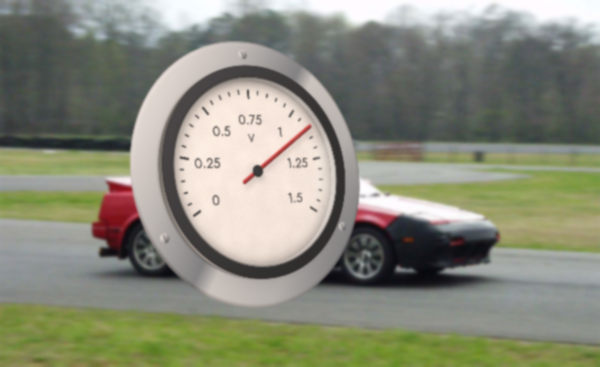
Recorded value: 1.1 V
